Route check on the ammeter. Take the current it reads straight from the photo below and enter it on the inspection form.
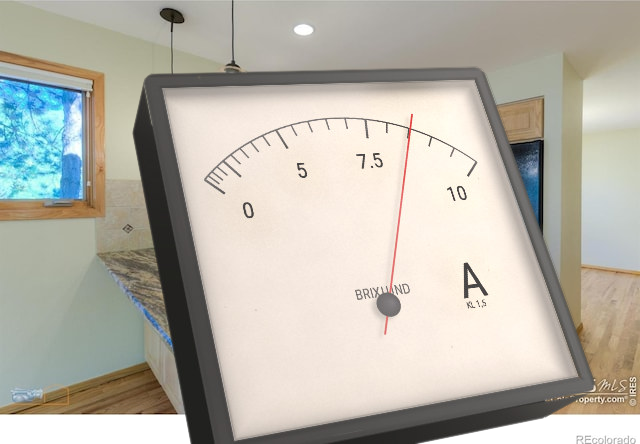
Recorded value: 8.5 A
